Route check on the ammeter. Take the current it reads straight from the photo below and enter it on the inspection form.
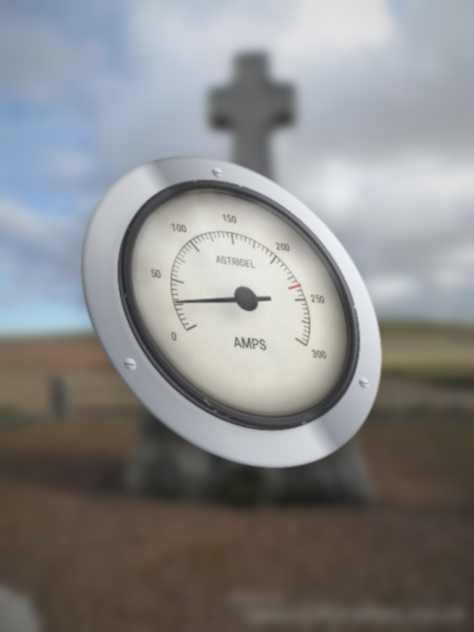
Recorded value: 25 A
